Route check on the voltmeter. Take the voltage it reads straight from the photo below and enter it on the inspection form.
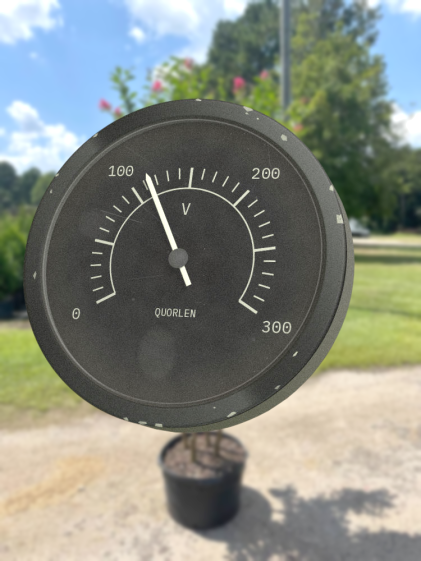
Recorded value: 115 V
